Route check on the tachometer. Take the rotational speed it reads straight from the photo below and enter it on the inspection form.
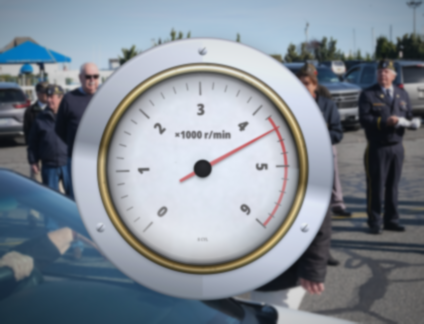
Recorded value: 4400 rpm
